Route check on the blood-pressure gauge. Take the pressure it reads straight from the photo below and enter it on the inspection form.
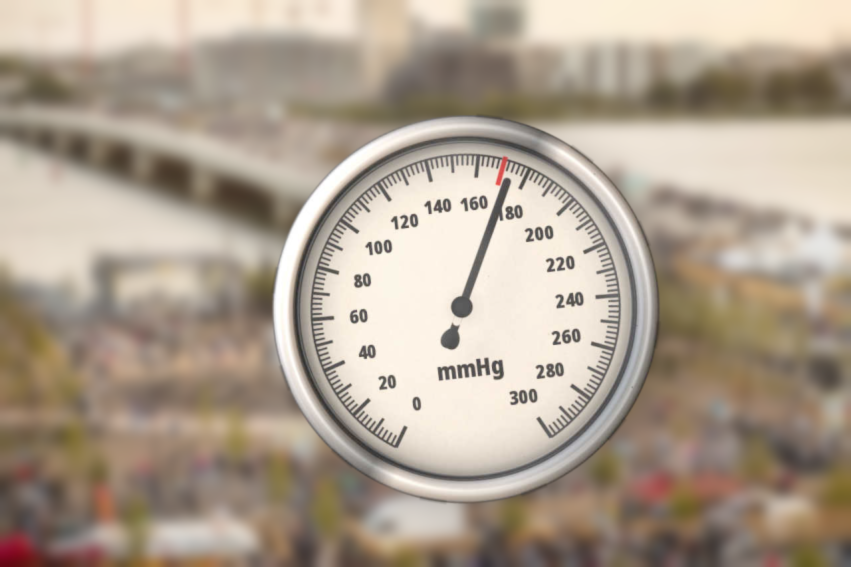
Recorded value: 174 mmHg
